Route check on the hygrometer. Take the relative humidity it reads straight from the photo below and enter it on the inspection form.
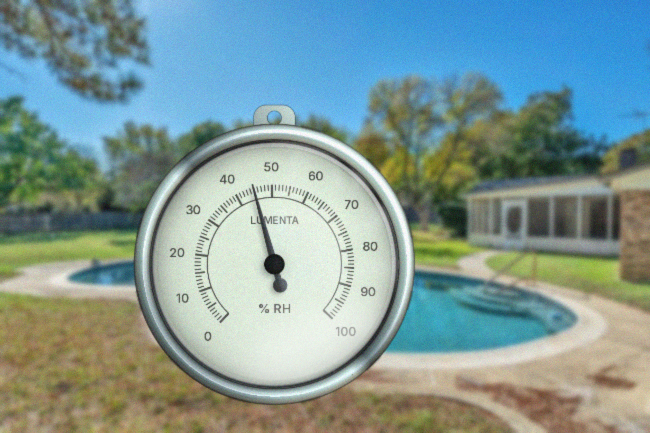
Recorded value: 45 %
